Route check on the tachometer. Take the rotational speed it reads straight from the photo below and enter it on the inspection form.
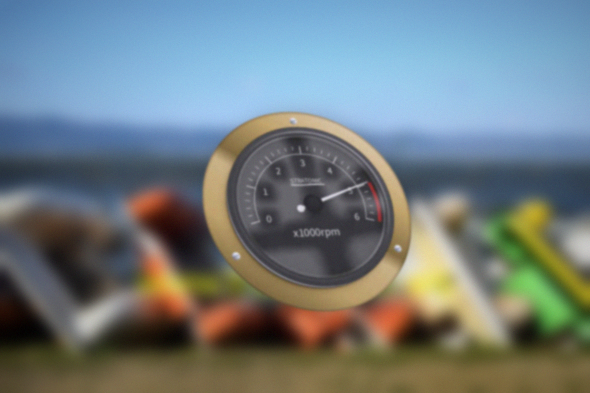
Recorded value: 5000 rpm
